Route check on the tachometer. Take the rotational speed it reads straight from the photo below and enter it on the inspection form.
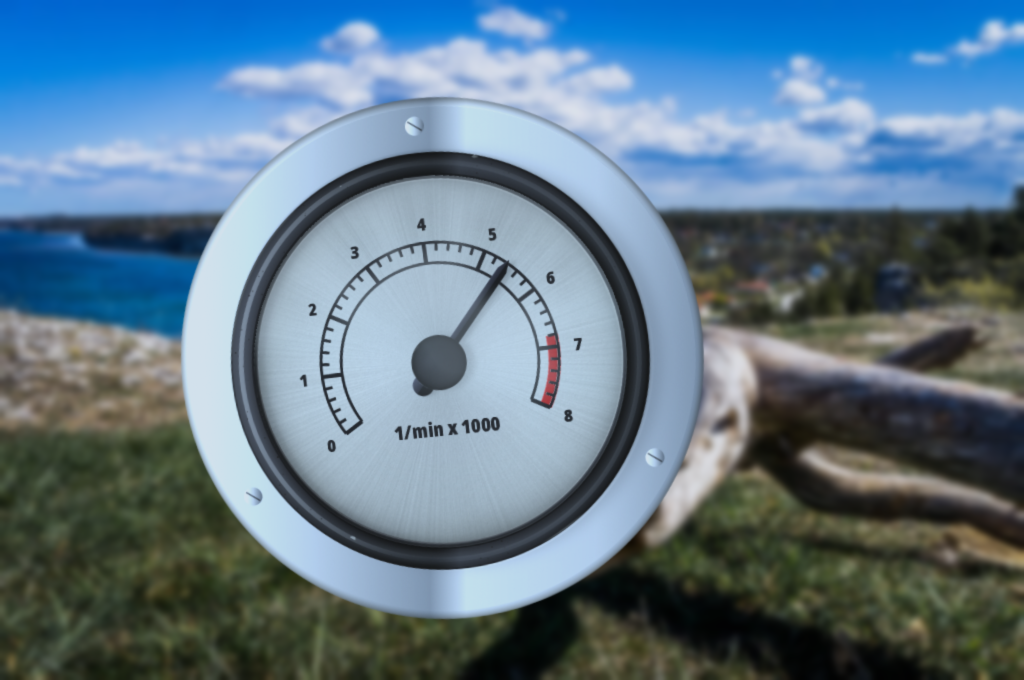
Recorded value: 5400 rpm
